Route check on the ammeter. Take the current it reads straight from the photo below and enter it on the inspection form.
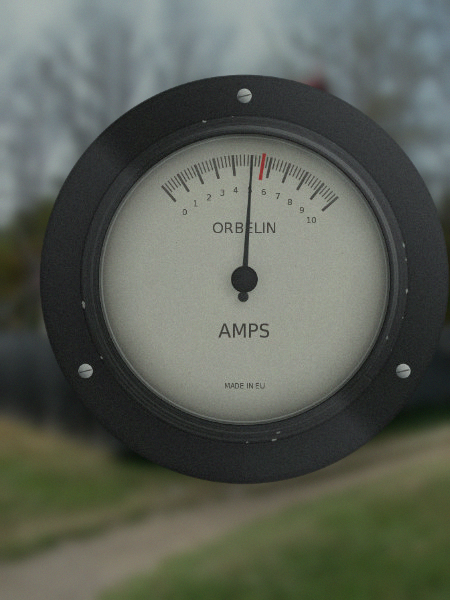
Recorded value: 5 A
